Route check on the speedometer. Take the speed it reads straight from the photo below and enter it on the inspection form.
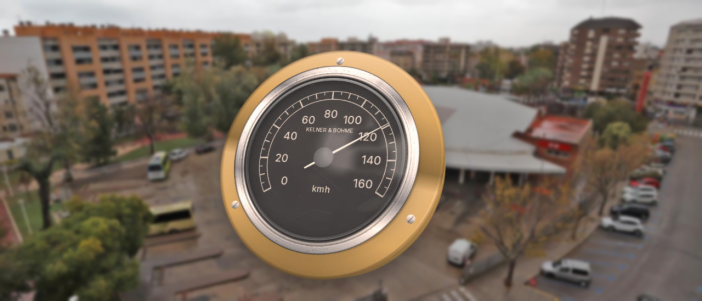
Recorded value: 120 km/h
